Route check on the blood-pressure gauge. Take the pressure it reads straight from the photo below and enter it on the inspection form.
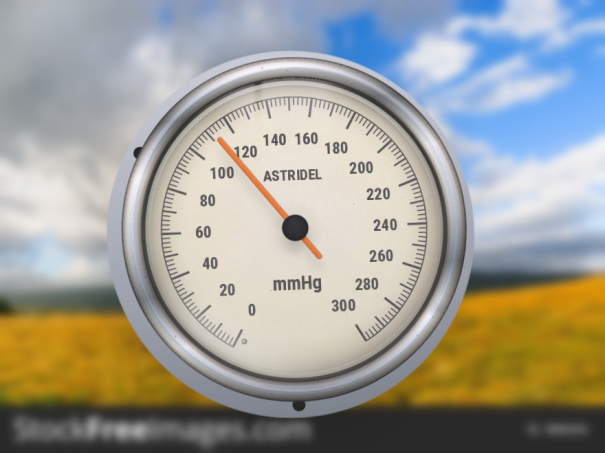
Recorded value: 112 mmHg
